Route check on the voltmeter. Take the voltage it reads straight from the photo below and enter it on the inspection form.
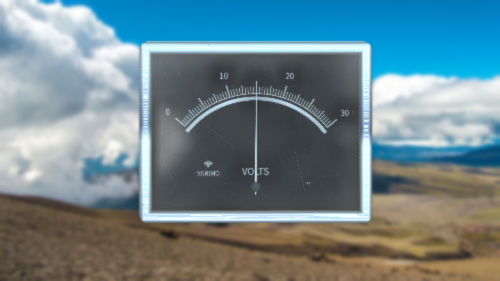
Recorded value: 15 V
